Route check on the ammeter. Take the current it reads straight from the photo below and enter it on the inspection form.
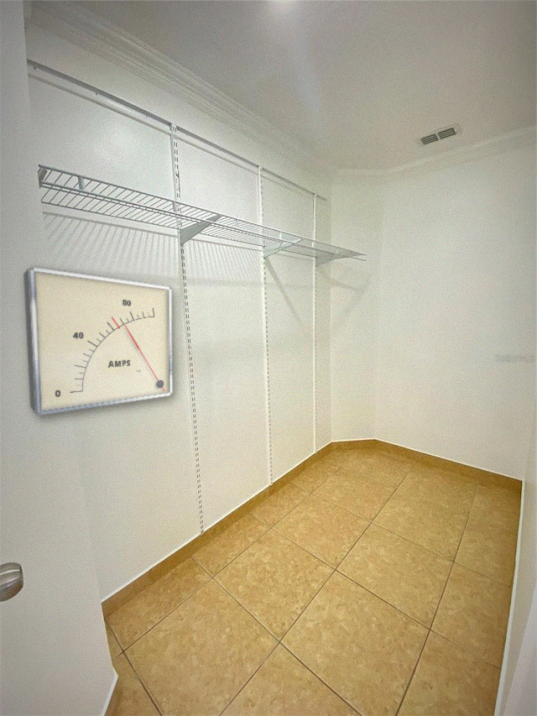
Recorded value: 70 A
